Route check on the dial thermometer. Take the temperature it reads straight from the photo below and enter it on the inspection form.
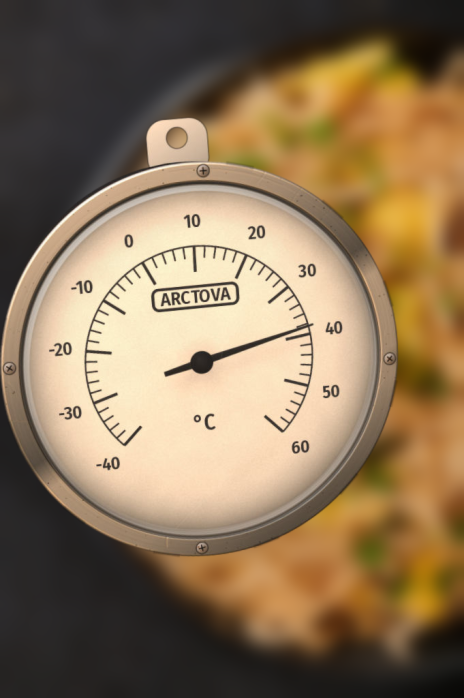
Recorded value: 38 °C
